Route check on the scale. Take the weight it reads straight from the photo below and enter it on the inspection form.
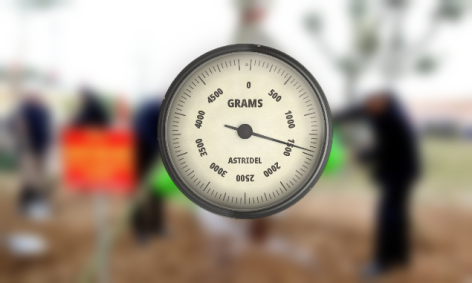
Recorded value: 1450 g
